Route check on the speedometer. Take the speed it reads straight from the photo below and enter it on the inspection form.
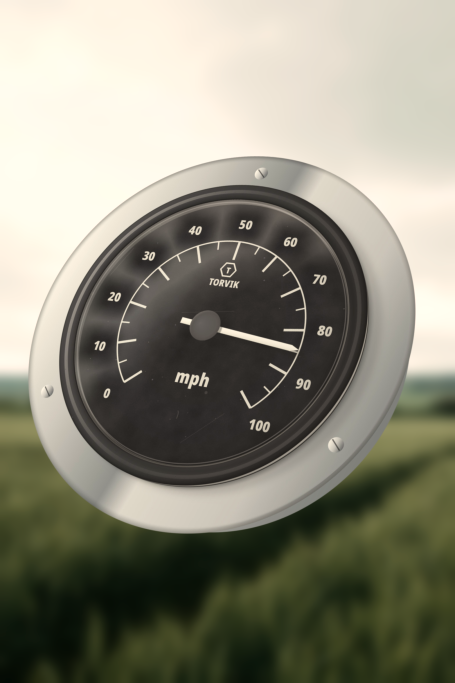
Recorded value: 85 mph
